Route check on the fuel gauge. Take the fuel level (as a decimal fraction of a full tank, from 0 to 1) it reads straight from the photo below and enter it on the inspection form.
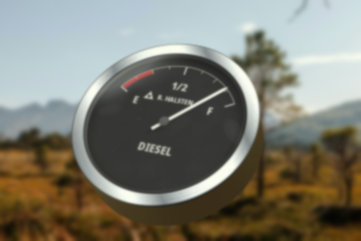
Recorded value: 0.875
